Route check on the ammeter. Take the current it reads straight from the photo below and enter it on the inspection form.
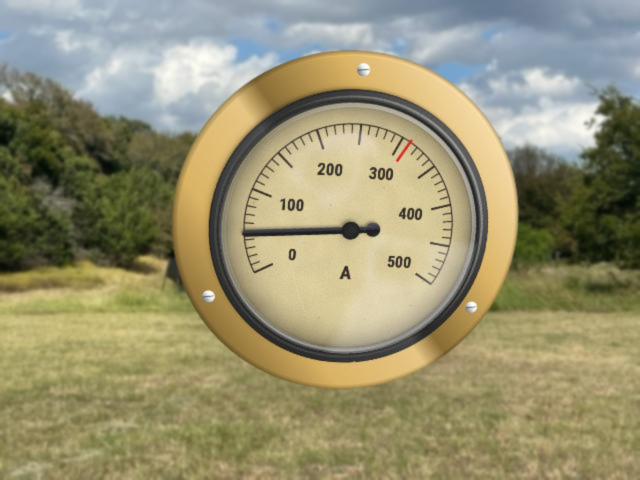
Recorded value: 50 A
